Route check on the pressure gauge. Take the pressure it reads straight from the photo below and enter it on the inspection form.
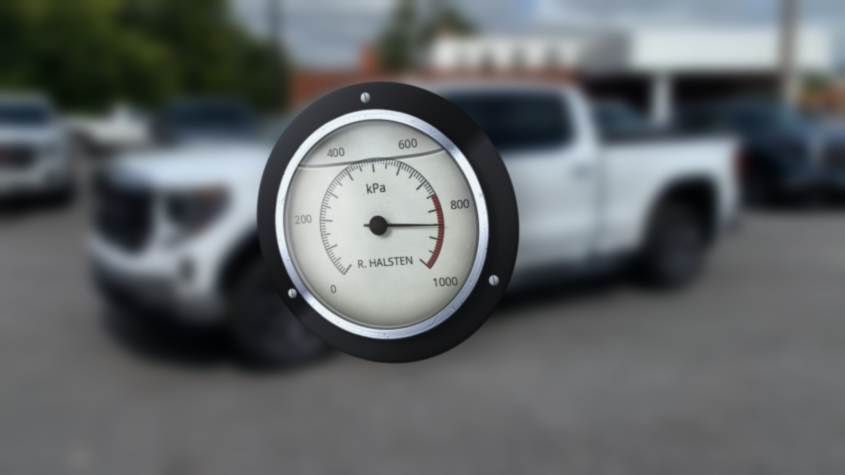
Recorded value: 850 kPa
